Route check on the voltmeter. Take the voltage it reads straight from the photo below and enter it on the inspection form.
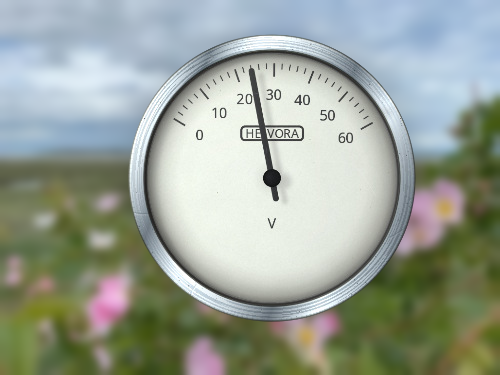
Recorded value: 24 V
